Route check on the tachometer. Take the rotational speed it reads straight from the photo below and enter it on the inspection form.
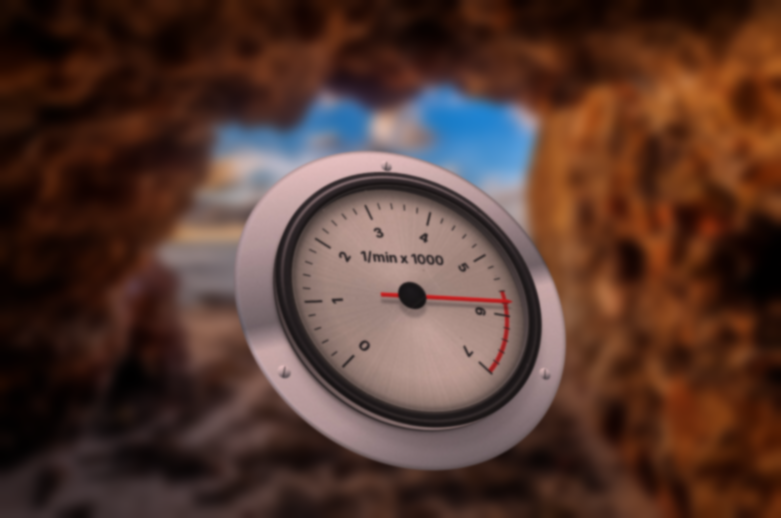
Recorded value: 5800 rpm
